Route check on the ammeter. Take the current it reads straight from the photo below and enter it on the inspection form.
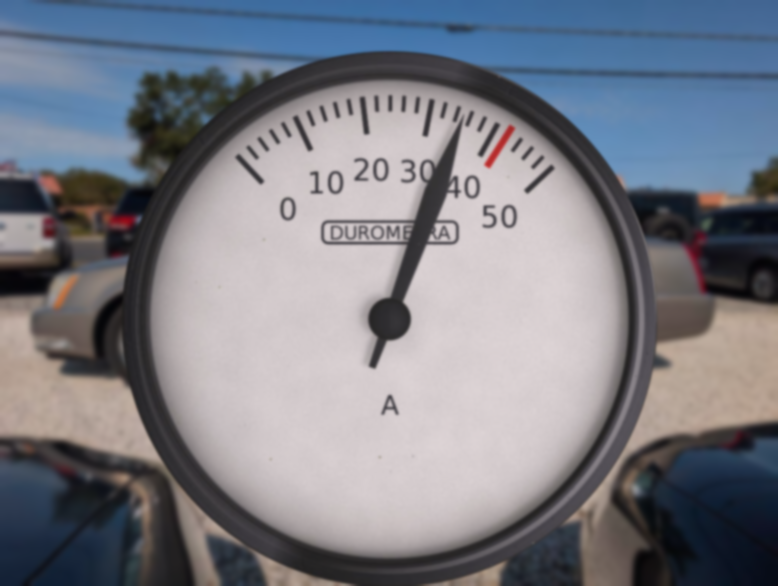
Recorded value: 35 A
